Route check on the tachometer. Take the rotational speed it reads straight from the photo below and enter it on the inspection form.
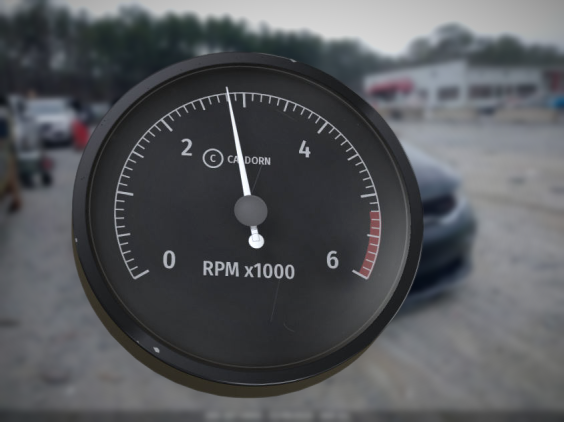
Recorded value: 2800 rpm
